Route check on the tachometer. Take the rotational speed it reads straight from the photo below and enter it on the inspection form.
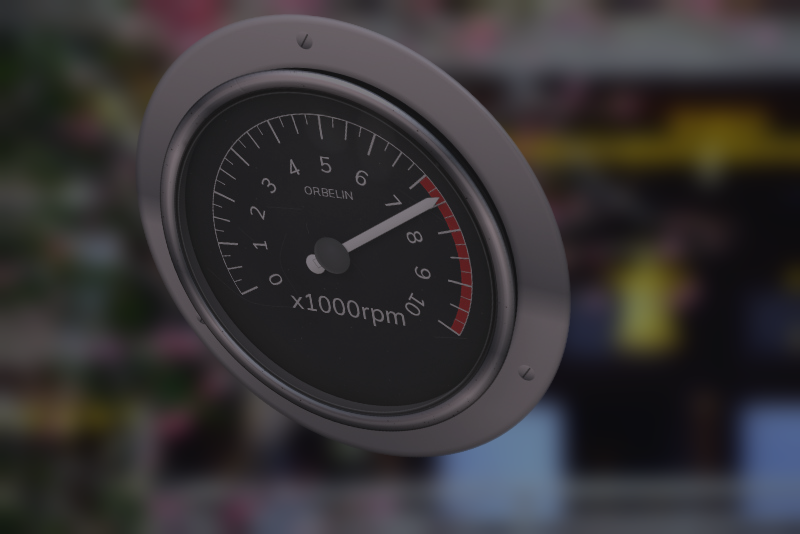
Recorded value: 7375 rpm
